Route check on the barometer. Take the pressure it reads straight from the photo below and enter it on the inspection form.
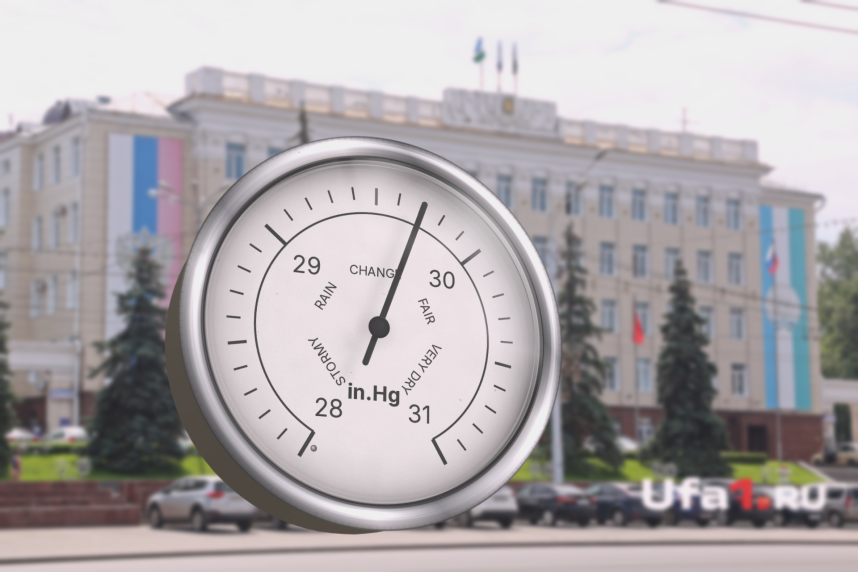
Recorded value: 29.7 inHg
